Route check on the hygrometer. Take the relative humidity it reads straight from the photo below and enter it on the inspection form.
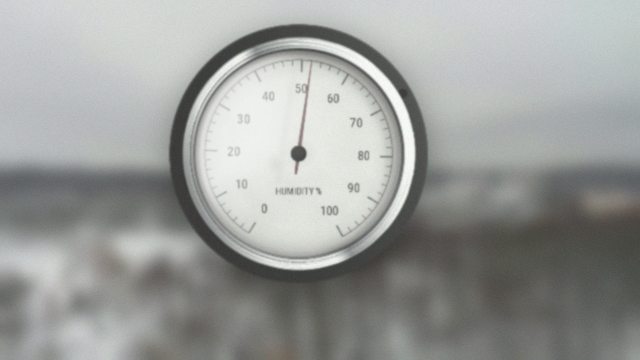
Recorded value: 52 %
